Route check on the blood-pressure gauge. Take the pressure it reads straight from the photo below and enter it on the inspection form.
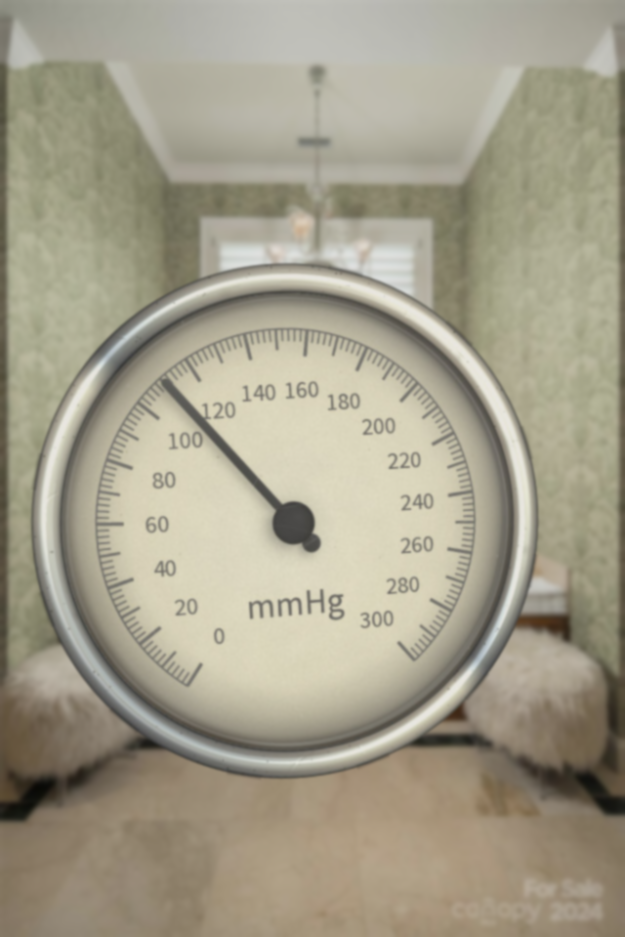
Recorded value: 110 mmHg
